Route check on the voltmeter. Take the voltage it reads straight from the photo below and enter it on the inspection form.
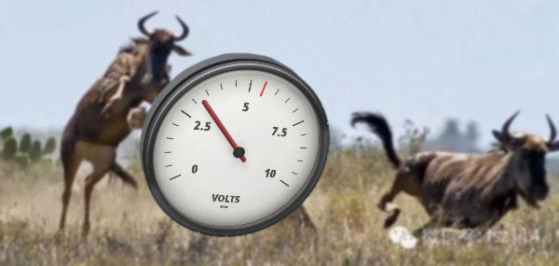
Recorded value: 3.25 V
